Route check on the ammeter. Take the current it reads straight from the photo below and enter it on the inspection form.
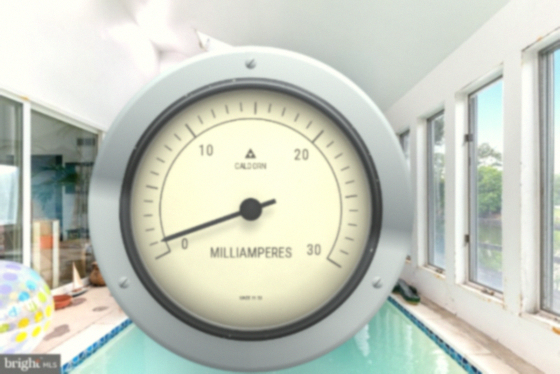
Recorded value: 1 mA
